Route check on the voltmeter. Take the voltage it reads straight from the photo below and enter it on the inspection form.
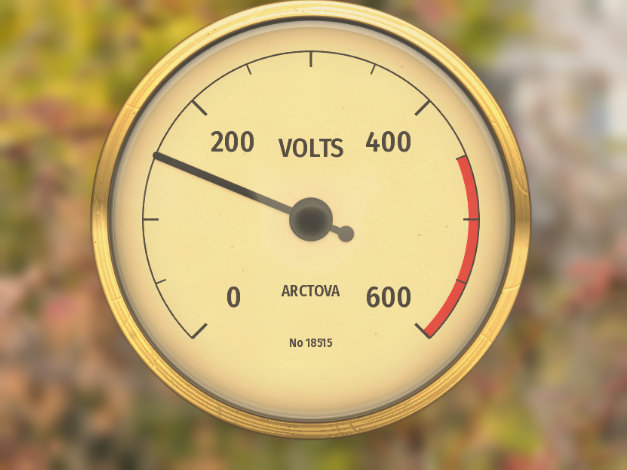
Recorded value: 150 V
